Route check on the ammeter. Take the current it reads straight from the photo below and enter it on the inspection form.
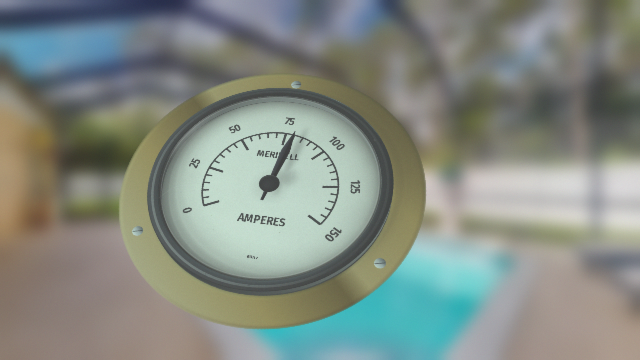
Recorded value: 80 A
